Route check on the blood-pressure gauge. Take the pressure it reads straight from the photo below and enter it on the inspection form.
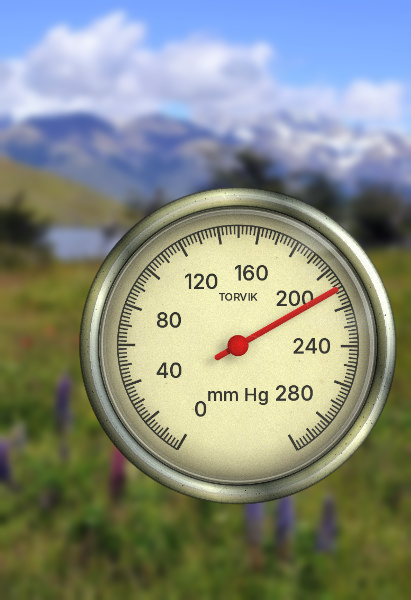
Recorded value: 210 mmHg
